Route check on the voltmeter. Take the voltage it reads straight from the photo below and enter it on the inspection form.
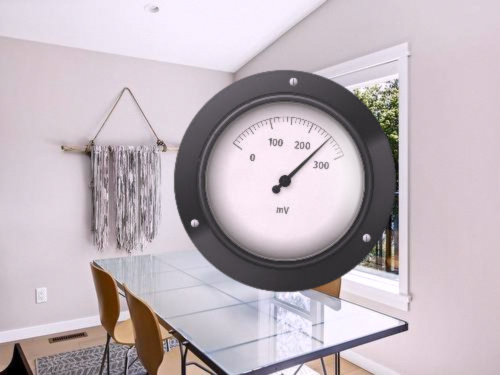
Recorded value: 250 mV
